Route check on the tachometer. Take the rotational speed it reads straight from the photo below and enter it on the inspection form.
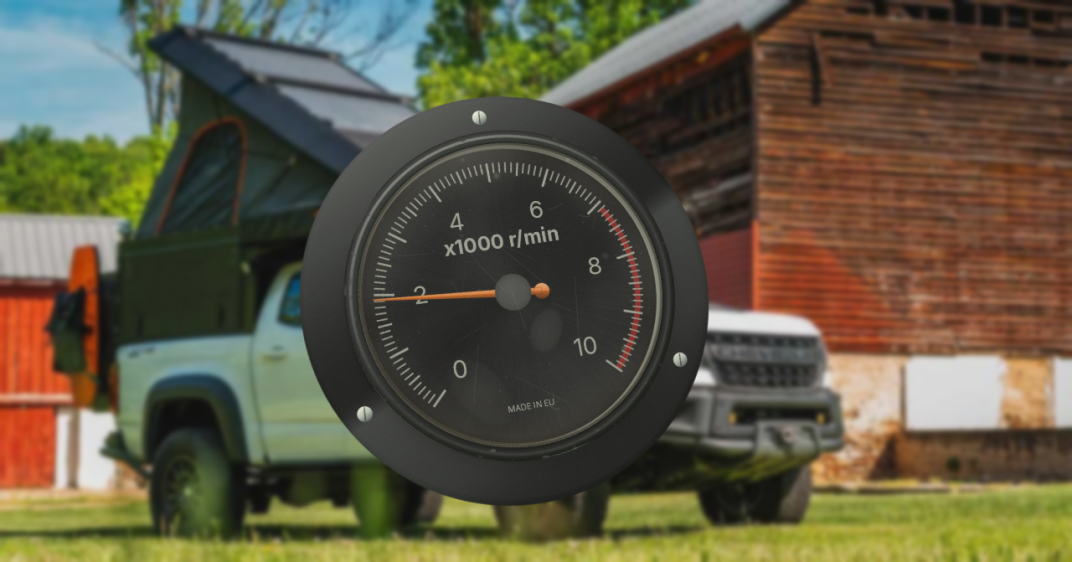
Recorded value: 1900 rpm
